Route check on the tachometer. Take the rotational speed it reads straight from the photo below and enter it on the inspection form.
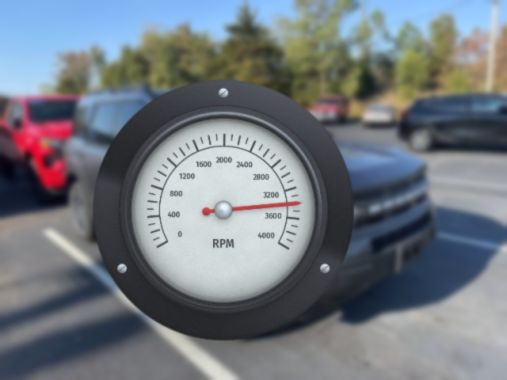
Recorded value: 3400 rpm
